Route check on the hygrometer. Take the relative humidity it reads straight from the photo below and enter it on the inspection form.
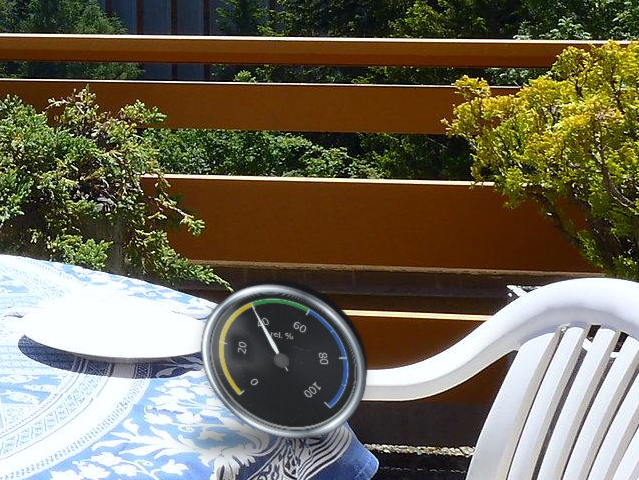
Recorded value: 40 %
